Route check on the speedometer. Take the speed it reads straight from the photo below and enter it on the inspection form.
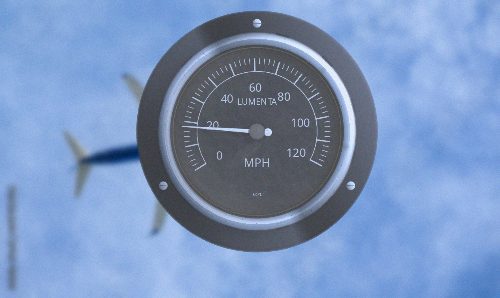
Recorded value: 18 mph
